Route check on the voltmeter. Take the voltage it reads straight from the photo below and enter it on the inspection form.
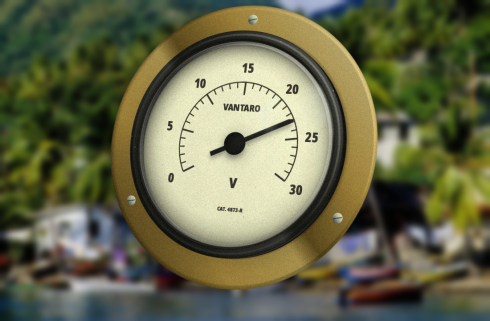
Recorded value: 23 V
